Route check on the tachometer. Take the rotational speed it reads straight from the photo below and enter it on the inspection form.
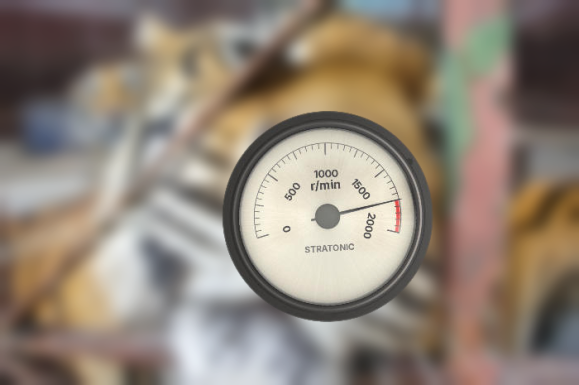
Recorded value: 1750 rpm
